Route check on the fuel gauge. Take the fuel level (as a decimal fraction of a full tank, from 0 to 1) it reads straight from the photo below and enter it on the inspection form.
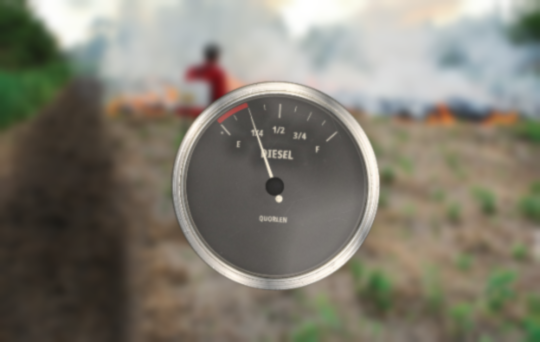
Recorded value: 0.25
